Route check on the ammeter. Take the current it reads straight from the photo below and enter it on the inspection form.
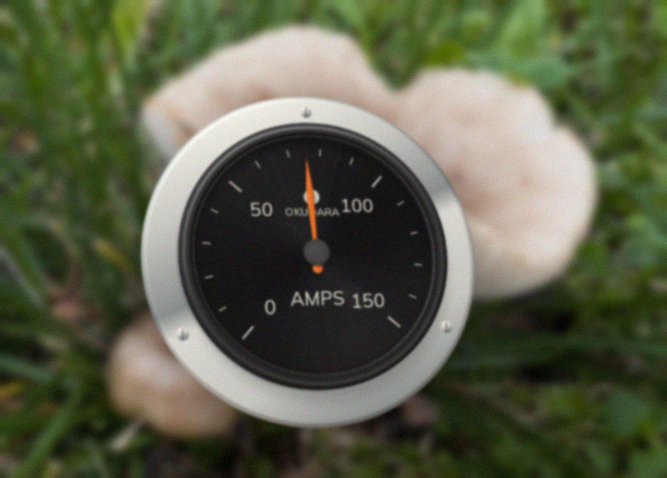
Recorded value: 75 A
